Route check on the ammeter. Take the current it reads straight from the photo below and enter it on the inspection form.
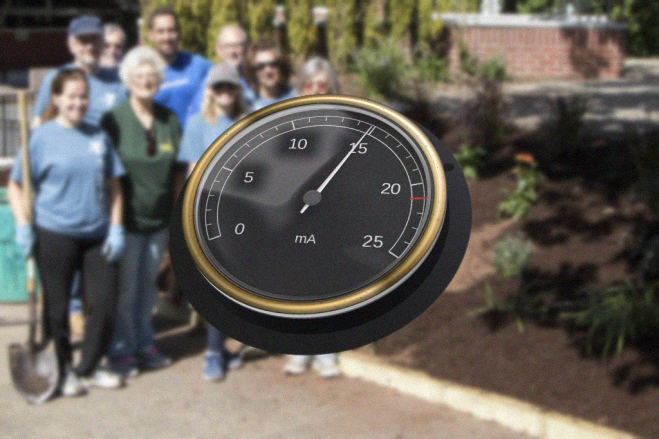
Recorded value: 15 mA
